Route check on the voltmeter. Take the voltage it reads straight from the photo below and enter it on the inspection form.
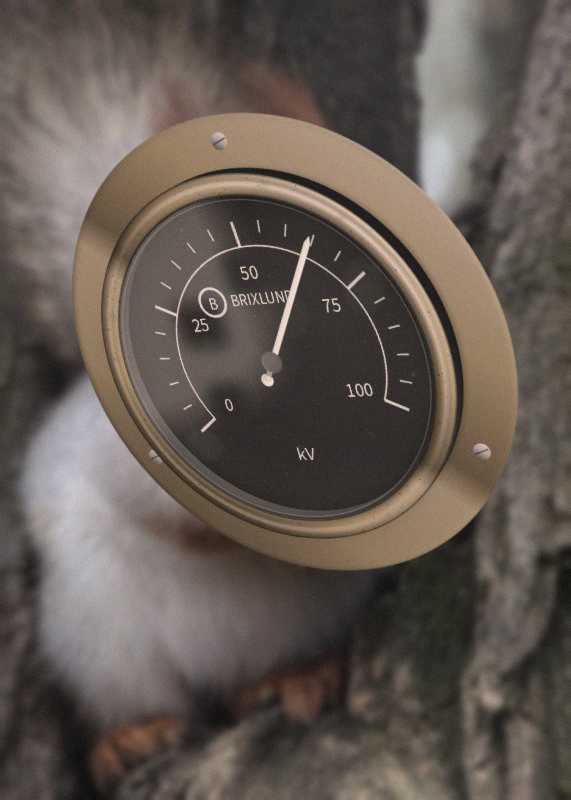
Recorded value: 65 kV
